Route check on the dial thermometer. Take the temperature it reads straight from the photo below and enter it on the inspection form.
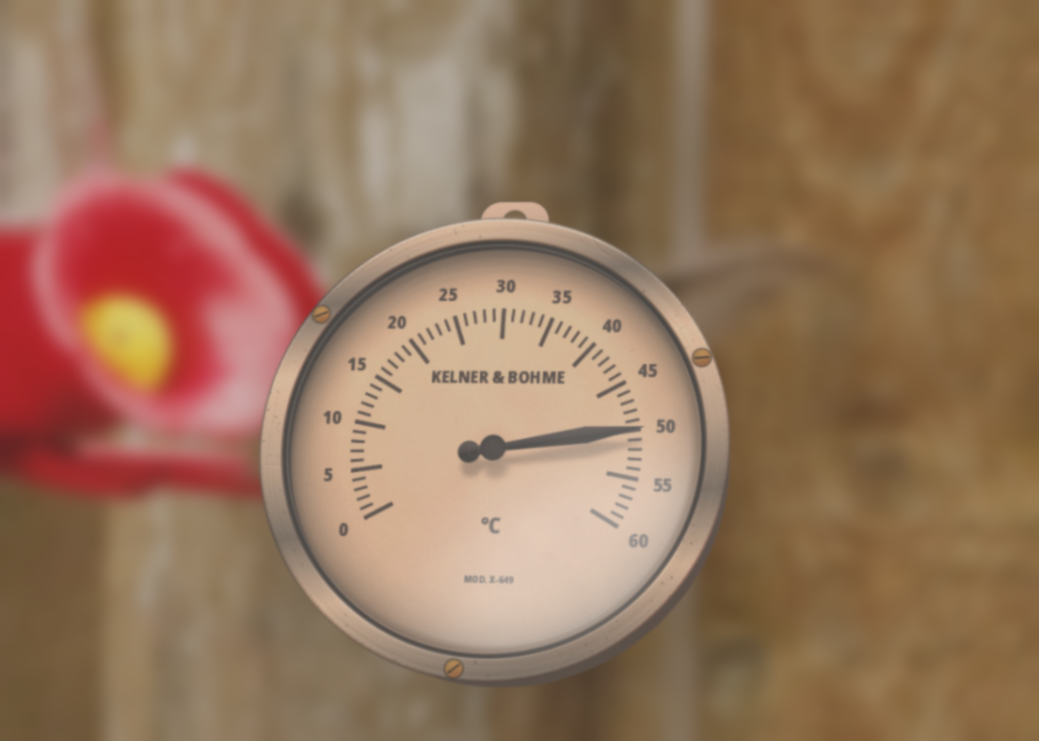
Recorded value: 50 °C
